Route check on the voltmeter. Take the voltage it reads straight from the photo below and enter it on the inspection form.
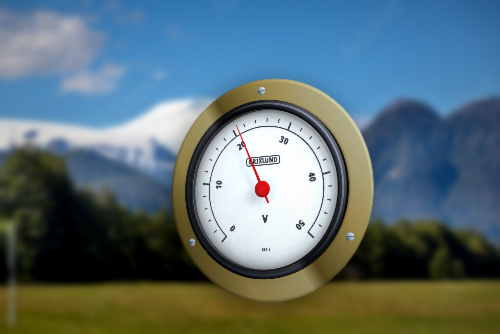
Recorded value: 21 V
